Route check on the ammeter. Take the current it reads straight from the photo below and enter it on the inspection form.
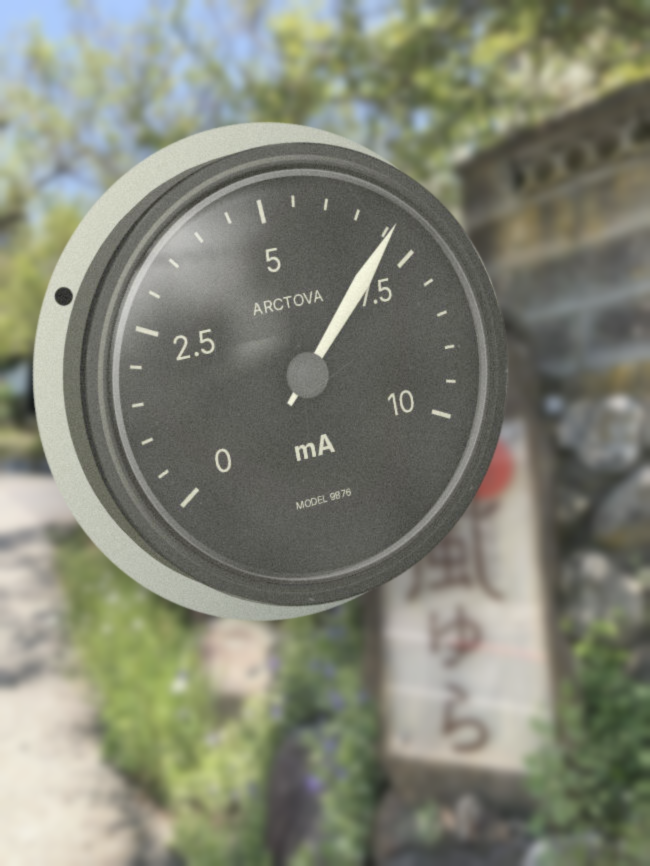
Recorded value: 7 mA
